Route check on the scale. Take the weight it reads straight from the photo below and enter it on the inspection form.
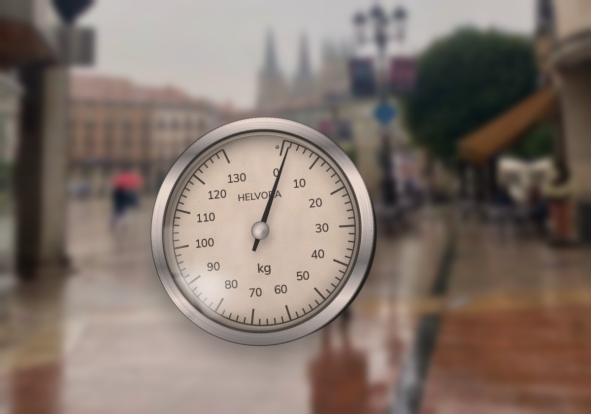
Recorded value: 2 kg
